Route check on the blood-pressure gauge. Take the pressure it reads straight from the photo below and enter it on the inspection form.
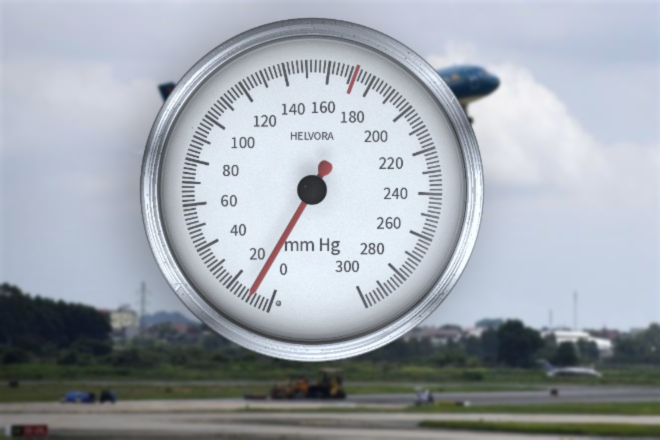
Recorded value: 10 mmHg
